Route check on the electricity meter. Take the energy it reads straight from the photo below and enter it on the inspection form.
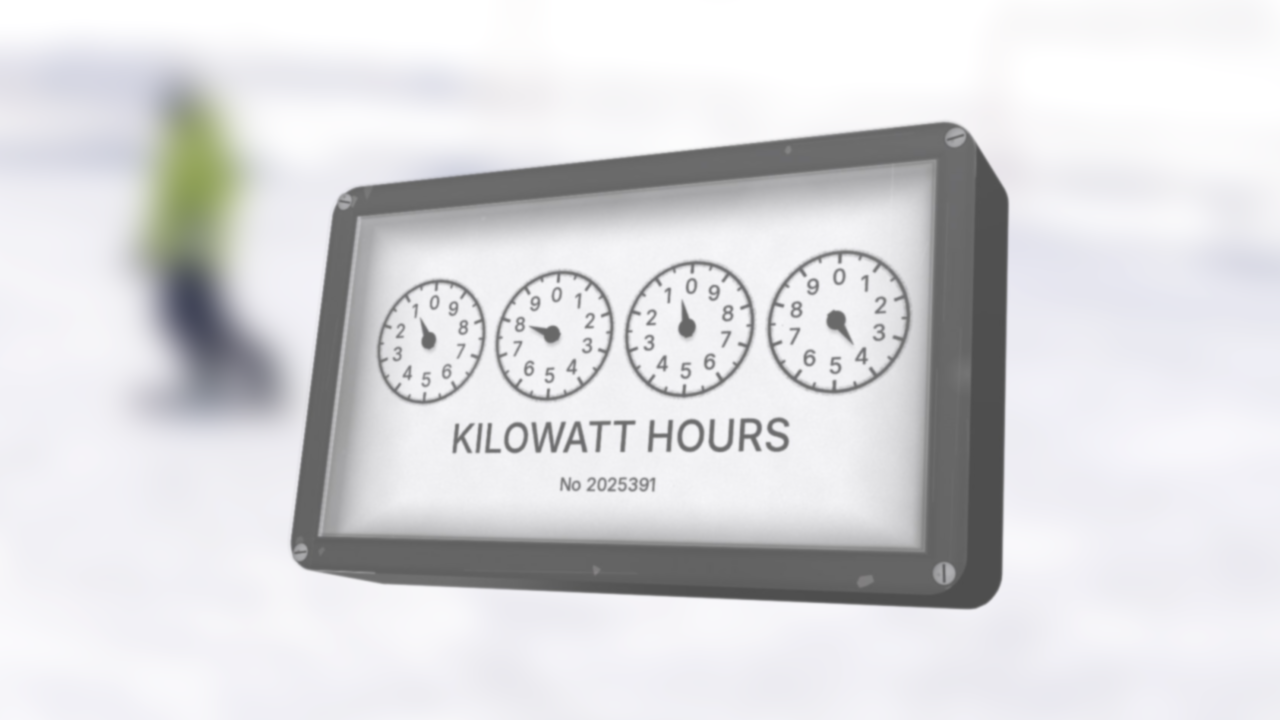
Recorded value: 804 kWh
